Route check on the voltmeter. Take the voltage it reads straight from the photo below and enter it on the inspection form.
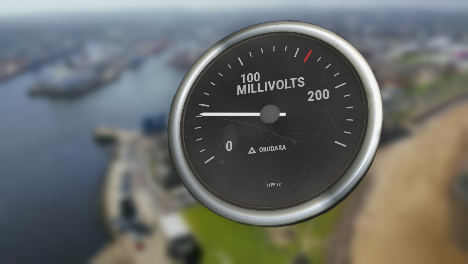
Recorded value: 40 mV
